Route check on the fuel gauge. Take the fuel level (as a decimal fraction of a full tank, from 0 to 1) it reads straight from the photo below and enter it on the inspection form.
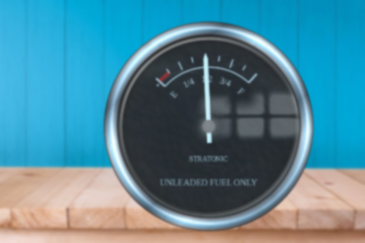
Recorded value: 0.5
